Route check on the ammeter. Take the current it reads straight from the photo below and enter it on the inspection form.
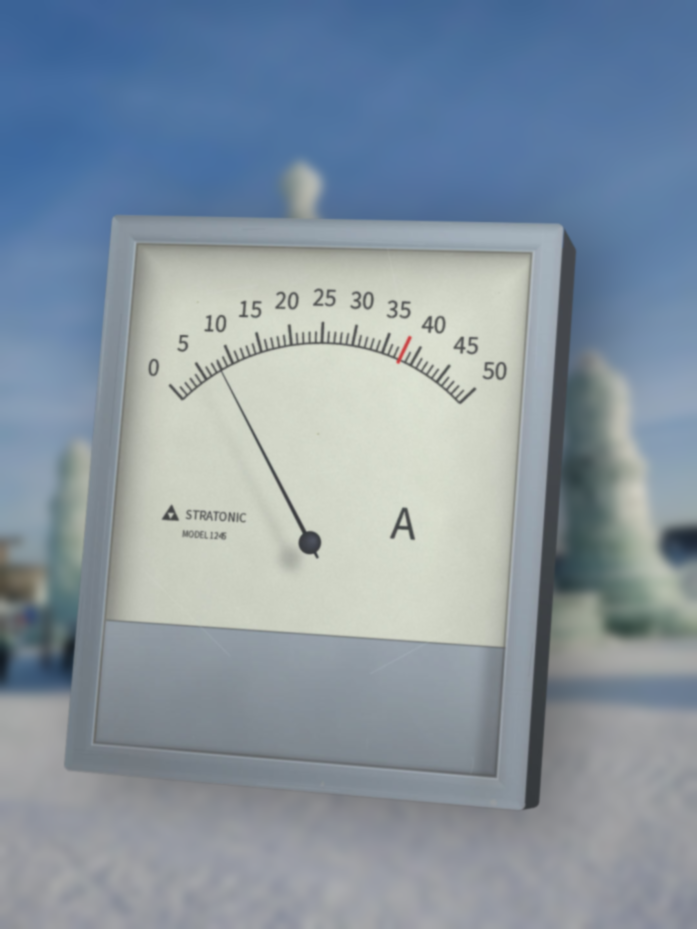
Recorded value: 8 A
